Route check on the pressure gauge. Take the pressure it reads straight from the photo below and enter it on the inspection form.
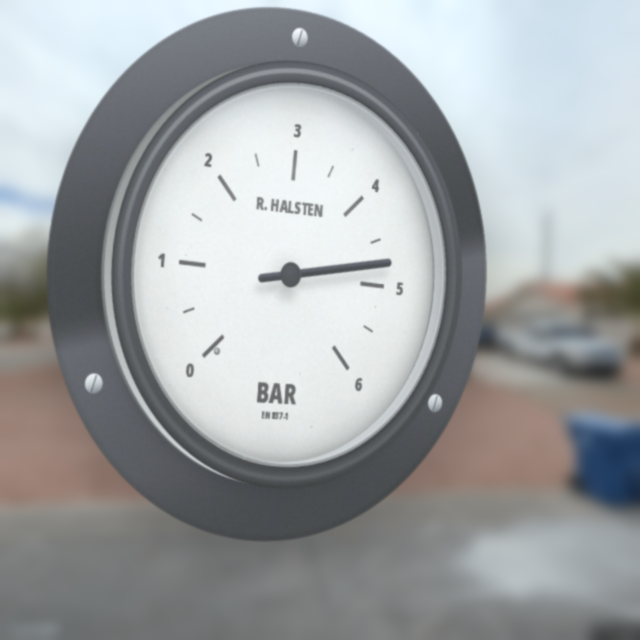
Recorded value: 4.75 bar
